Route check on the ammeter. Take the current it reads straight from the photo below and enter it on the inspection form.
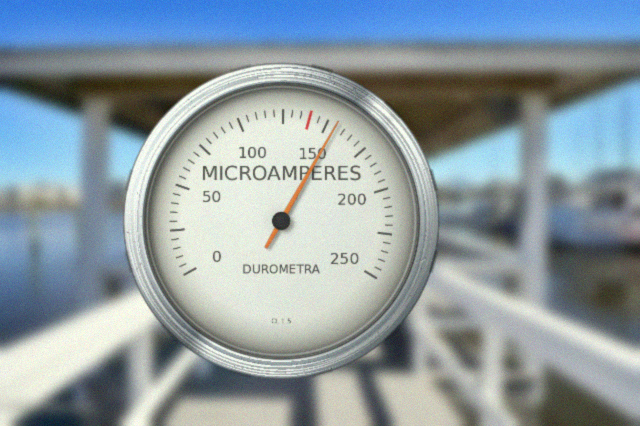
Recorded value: 155 µA
